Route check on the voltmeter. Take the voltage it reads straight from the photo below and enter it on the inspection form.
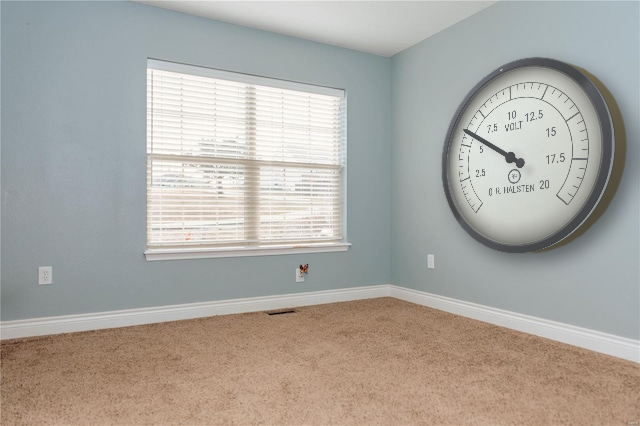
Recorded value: 6 V
